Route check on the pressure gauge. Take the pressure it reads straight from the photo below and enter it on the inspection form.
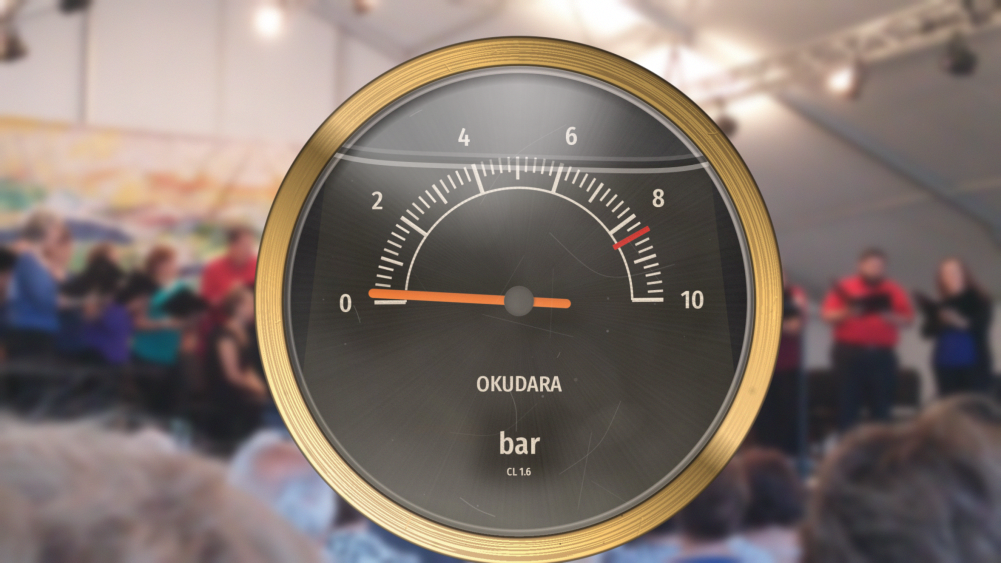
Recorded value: 0.2 bar
